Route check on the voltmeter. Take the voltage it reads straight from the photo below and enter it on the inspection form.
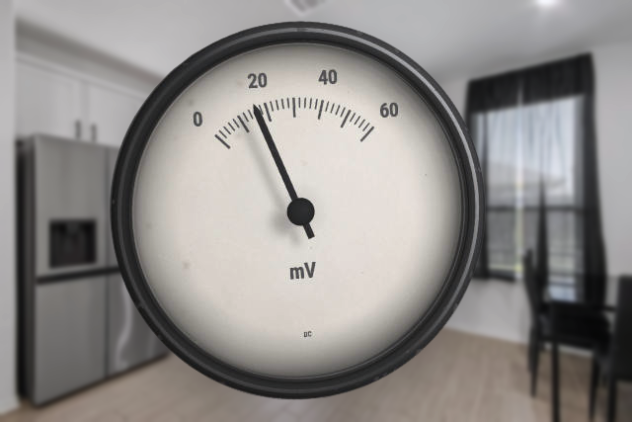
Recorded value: 16 mV
